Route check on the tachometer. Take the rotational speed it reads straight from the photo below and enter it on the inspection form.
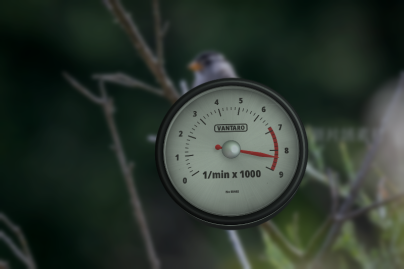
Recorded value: 8400 rpm
